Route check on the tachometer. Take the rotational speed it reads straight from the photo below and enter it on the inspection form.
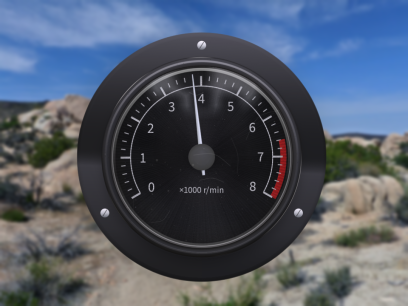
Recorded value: 3800 rpm
